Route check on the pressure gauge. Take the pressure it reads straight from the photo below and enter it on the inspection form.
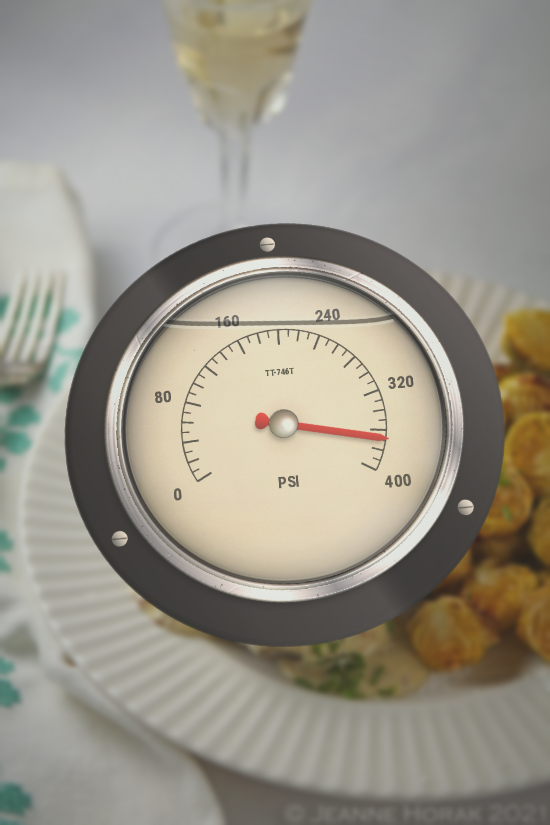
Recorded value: 370 psi
